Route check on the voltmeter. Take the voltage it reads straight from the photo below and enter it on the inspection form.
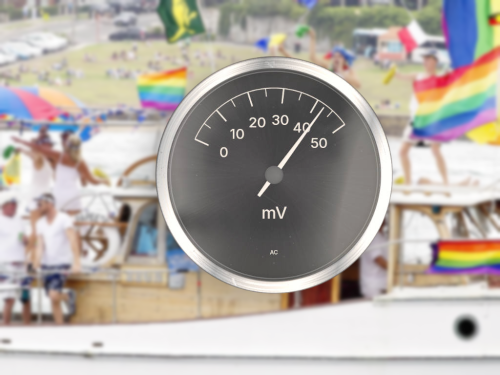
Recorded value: 42.5 mV
